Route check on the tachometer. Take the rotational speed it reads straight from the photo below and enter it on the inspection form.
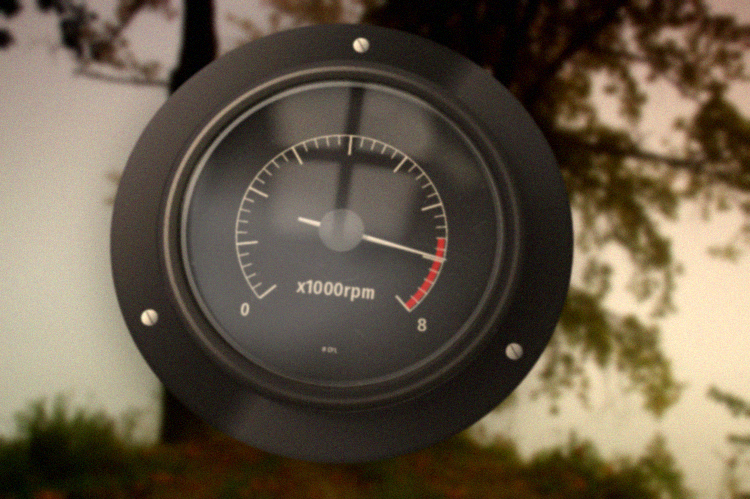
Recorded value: 7000 rpm
